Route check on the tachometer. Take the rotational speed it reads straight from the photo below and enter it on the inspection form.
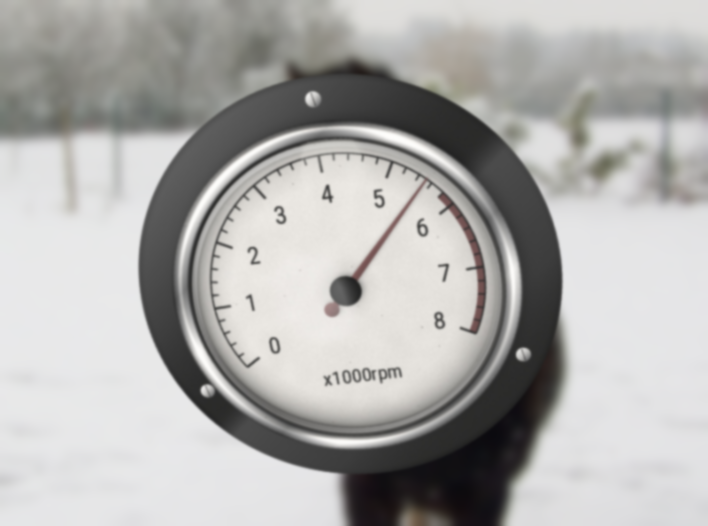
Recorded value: 5500 rpm
